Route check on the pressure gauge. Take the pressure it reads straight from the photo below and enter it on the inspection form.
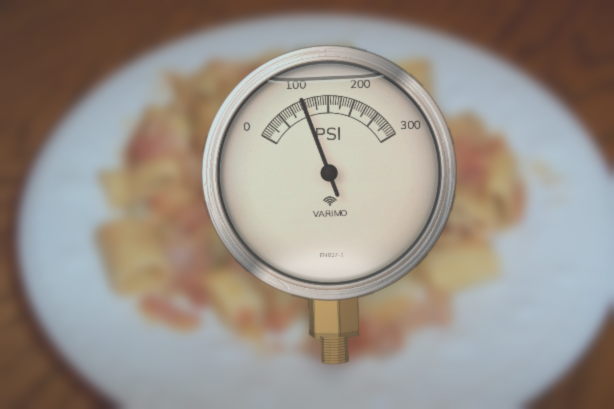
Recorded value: 100 psi
